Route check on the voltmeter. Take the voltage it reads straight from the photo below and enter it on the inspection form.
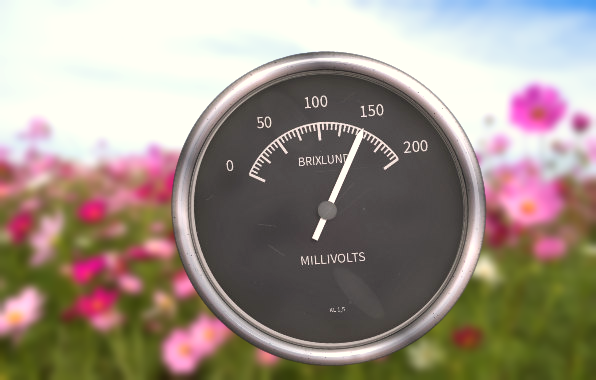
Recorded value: 150 mV
